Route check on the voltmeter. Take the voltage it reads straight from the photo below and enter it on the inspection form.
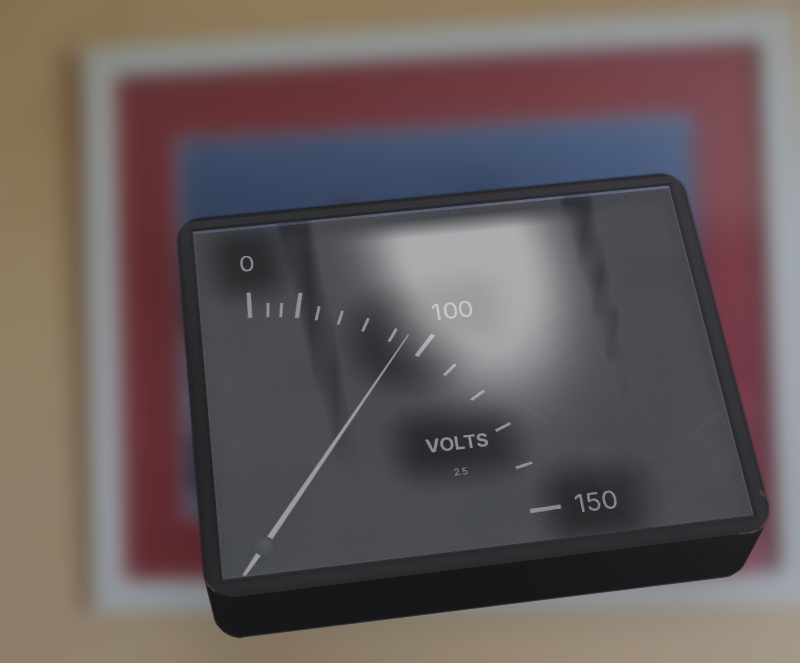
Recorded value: 95 V
